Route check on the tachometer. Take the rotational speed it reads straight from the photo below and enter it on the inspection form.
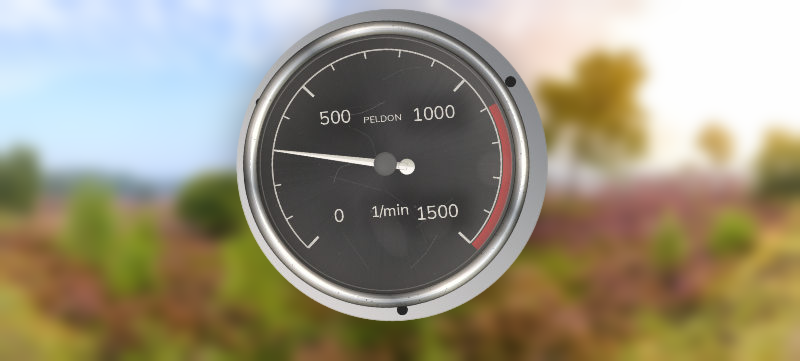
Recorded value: 300 rpm
